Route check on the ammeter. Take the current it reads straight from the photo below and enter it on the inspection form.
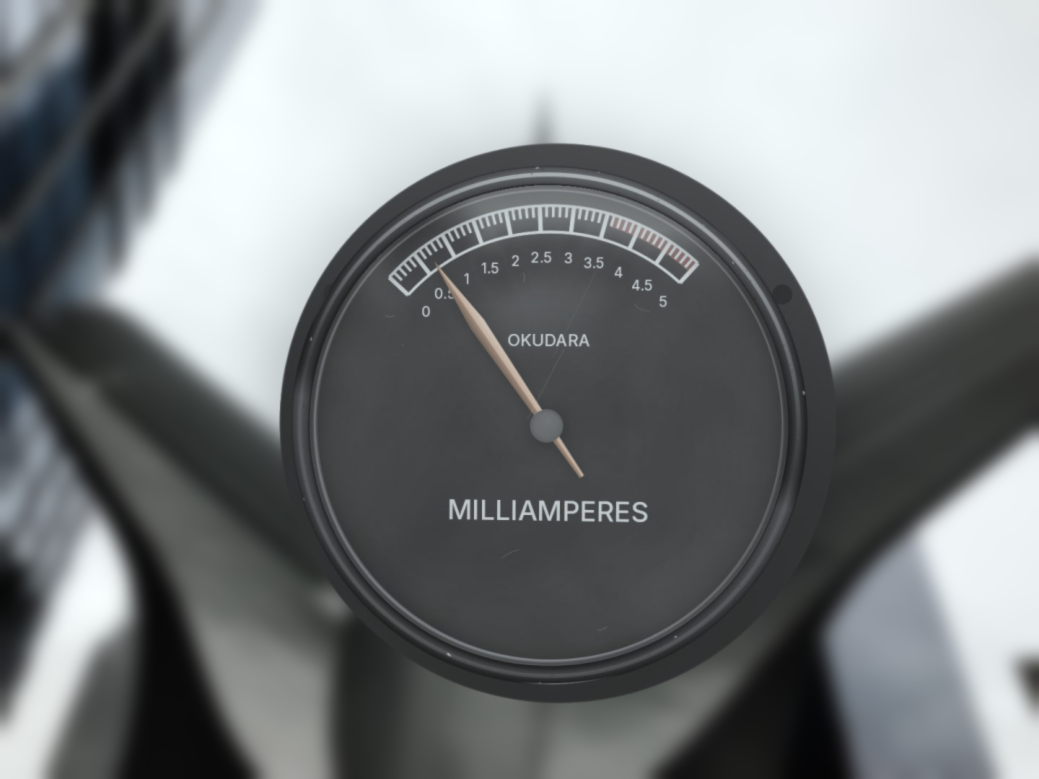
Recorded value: 0.7 mA
